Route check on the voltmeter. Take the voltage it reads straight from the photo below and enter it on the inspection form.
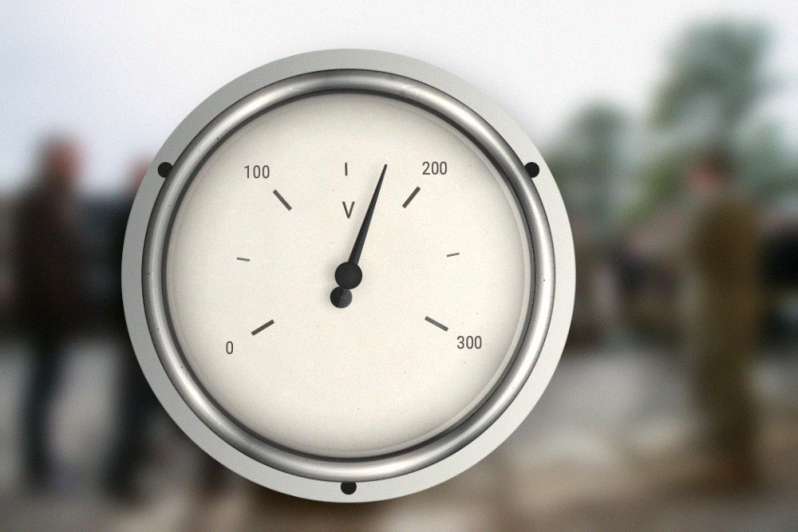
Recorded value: 175 V
